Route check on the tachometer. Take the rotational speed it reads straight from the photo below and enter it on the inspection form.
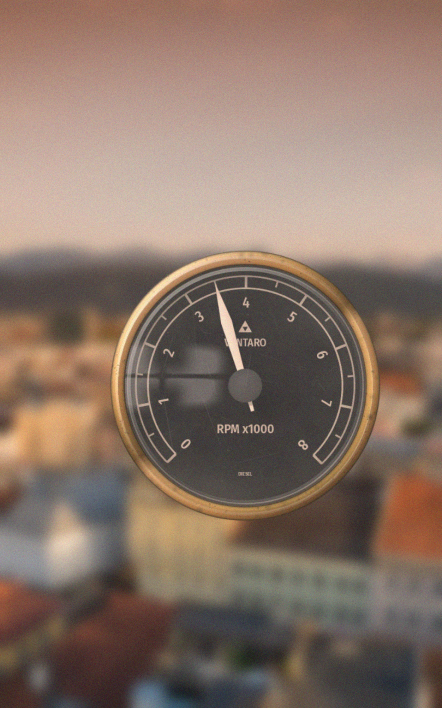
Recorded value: 3500 rpm
